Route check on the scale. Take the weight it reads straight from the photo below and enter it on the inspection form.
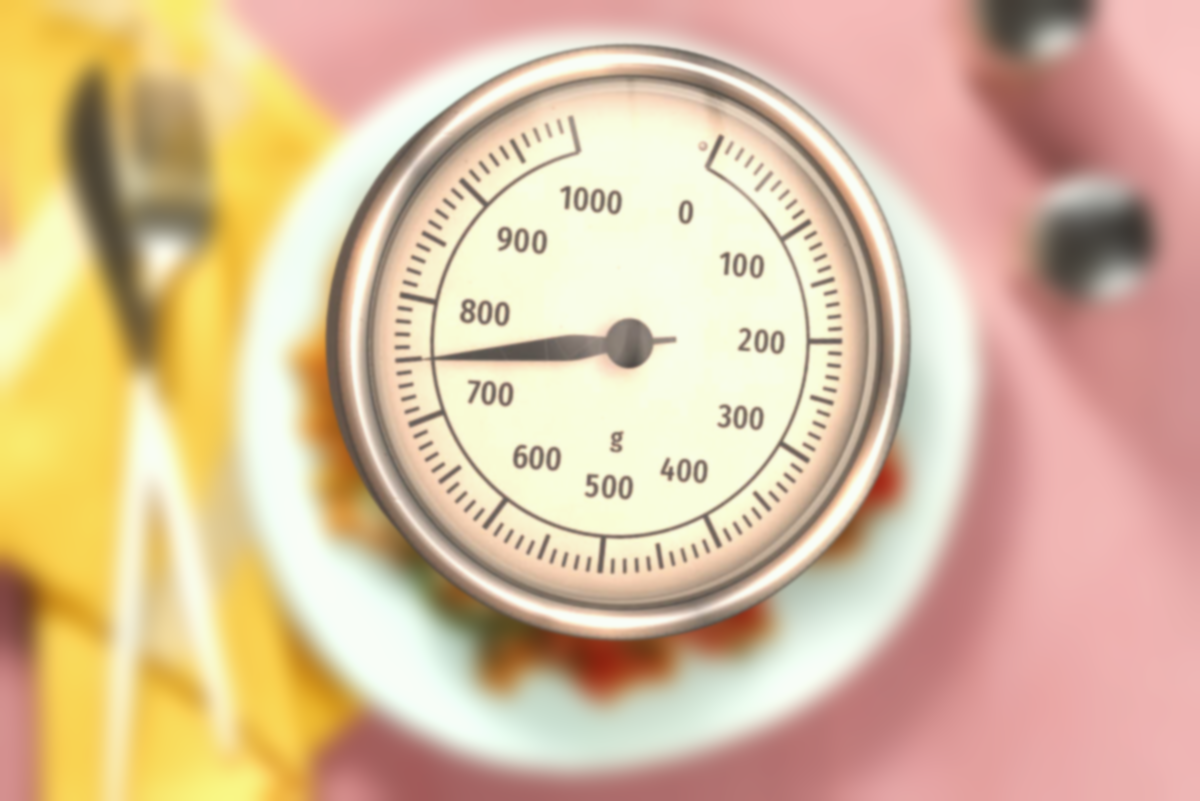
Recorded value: 750 g
